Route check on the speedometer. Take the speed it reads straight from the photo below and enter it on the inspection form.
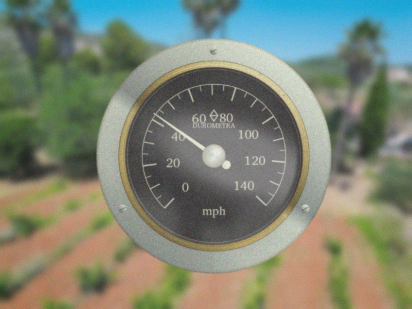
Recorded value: 42.5 mph
